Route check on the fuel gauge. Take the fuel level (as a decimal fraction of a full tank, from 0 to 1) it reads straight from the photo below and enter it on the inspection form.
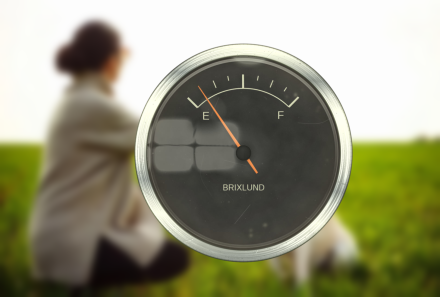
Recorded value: 0.125
